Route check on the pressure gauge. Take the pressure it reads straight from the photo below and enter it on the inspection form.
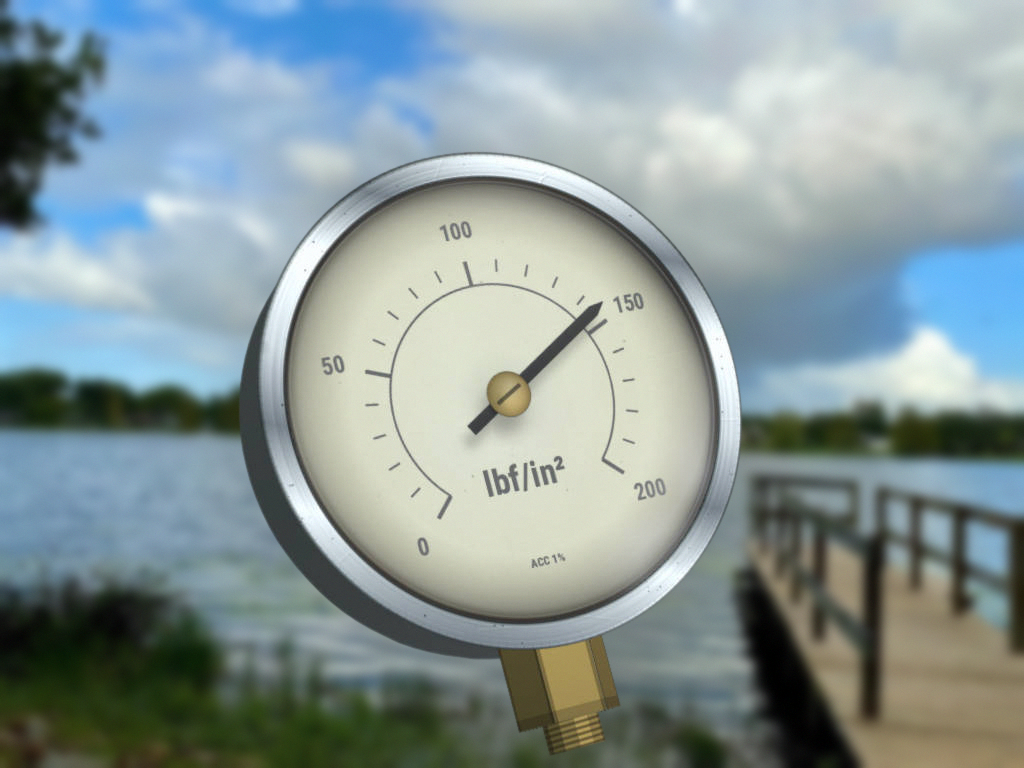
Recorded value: 145 psi
